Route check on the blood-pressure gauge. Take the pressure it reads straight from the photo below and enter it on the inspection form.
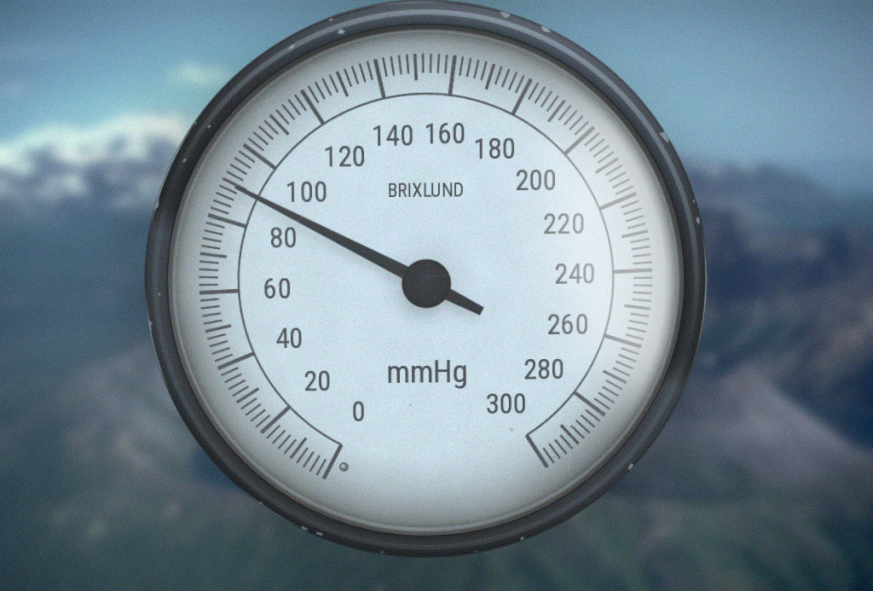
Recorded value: 90 mmHg
